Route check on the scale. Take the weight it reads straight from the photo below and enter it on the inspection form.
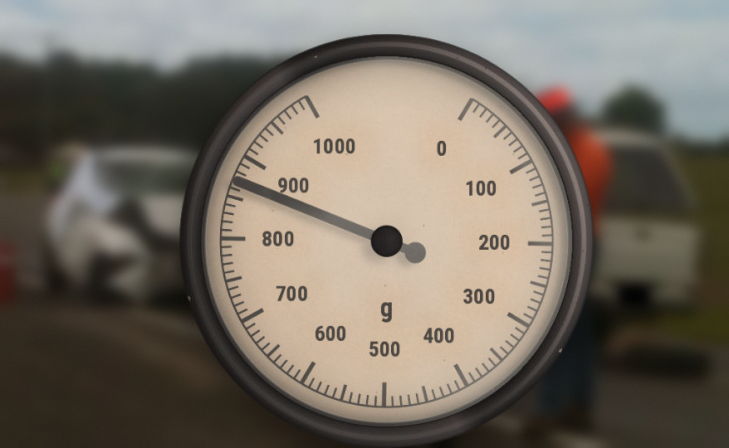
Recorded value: 870 g
